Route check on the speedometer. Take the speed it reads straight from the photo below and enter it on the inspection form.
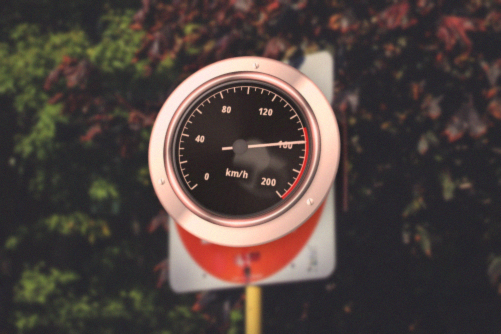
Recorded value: 160 km/h
